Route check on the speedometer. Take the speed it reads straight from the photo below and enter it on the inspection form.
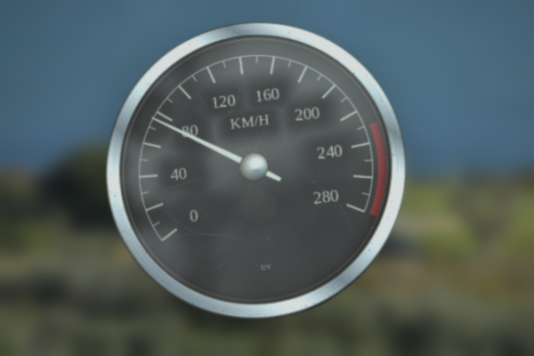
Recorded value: 75 km/h
